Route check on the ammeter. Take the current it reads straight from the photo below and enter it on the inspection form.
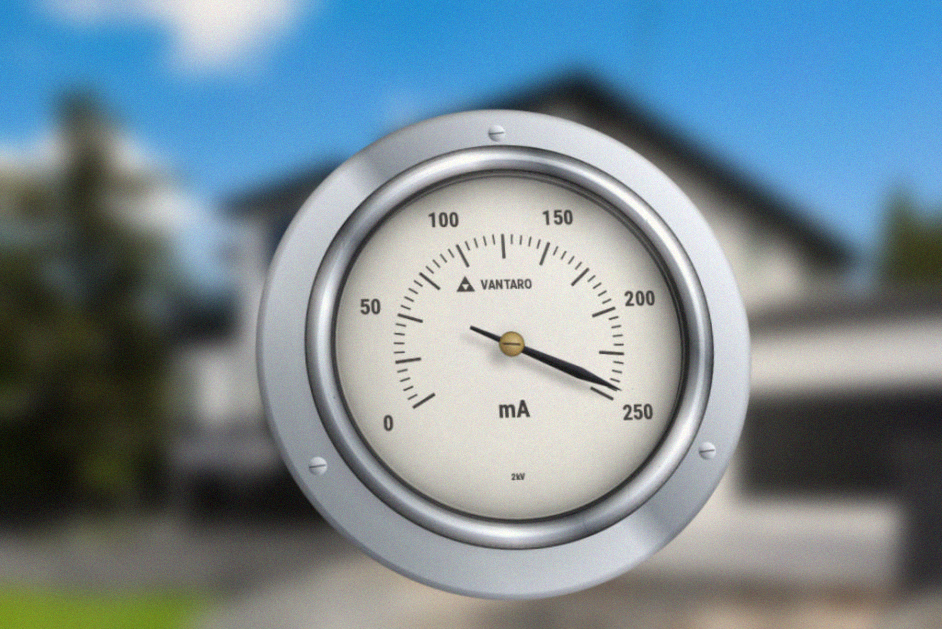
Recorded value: 245 mA
